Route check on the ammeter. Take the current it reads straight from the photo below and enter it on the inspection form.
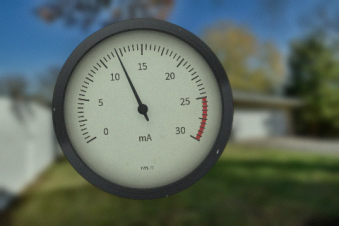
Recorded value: 12 mA
